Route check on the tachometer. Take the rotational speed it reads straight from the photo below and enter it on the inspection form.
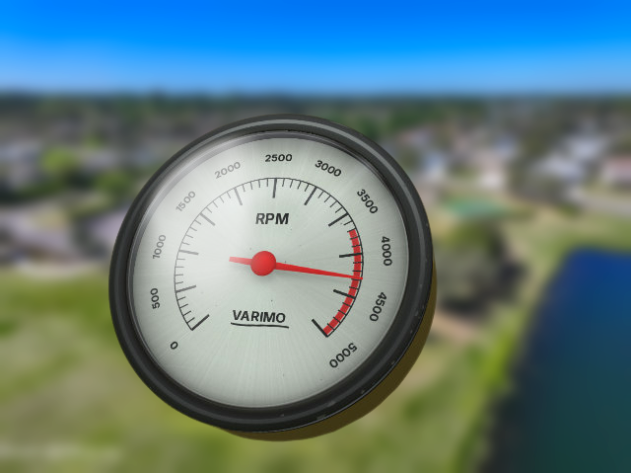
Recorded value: 4300 rpm
